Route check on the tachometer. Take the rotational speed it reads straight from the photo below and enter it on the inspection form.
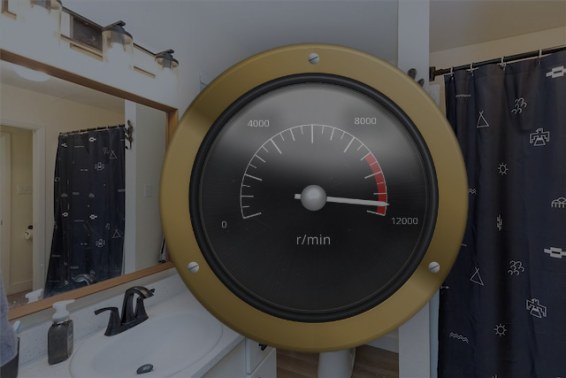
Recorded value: 11500 rpm
